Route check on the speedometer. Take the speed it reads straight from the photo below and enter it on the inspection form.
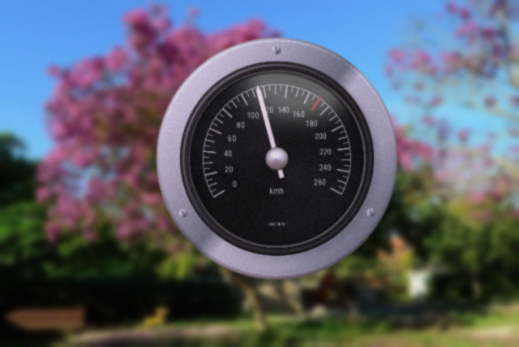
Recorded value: 115 km/h
